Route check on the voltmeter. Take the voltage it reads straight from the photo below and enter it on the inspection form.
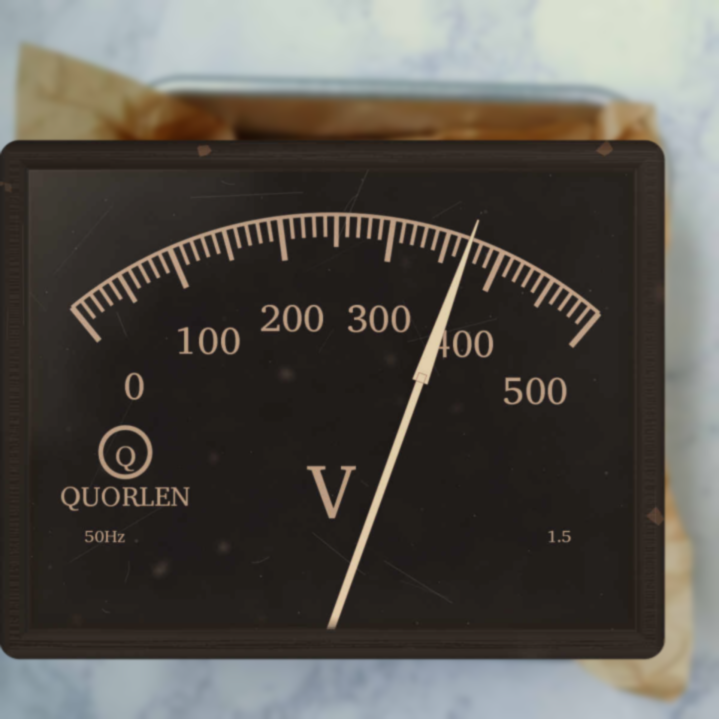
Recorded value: 370 V
